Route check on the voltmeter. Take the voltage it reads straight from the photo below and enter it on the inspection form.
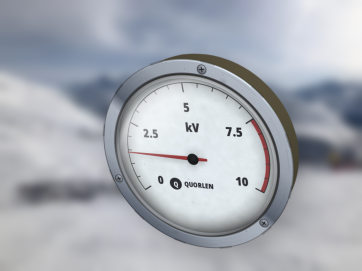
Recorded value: 1.5 kV
